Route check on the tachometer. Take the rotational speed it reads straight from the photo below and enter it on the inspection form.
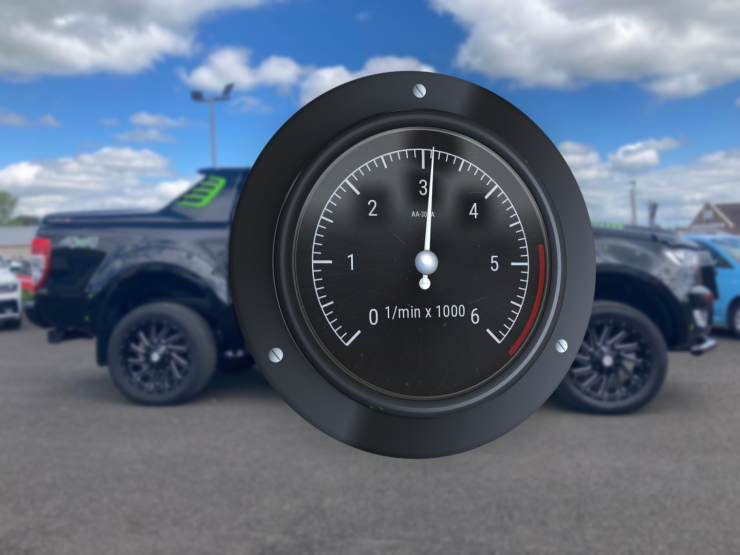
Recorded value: 3100 rpm
